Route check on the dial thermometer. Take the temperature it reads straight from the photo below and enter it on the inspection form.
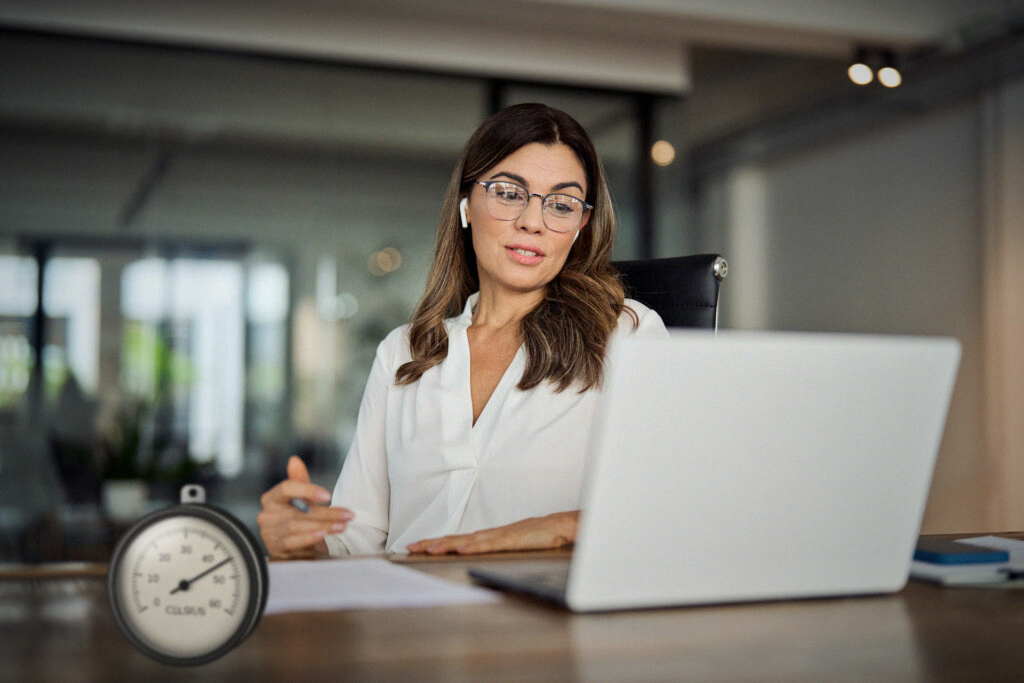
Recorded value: 45 °C
